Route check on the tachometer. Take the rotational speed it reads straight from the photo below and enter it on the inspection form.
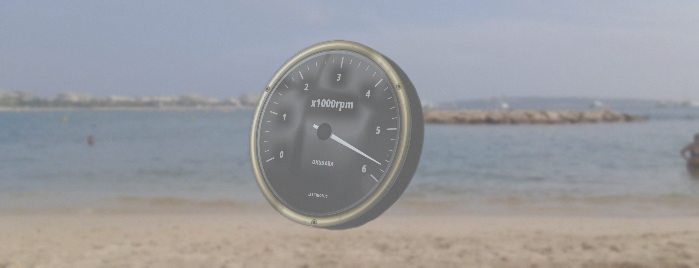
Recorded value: 5700 rpm
